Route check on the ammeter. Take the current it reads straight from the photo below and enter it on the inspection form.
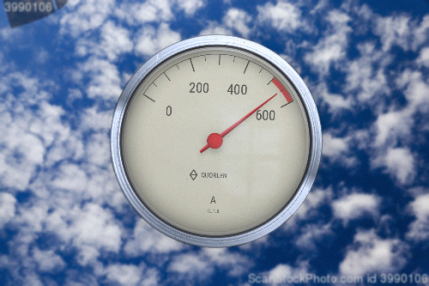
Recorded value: 550 A
